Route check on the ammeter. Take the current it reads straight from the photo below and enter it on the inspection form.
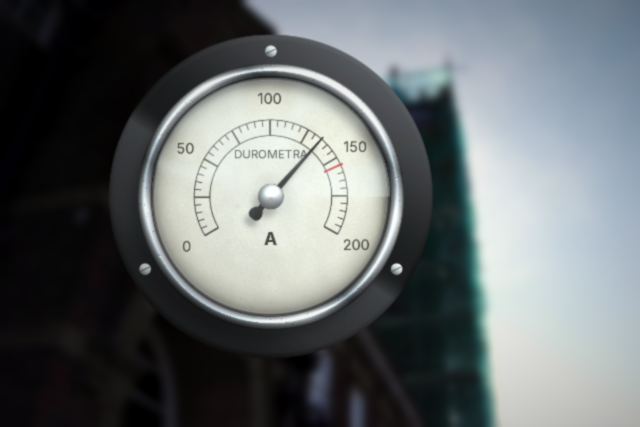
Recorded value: 135 A
